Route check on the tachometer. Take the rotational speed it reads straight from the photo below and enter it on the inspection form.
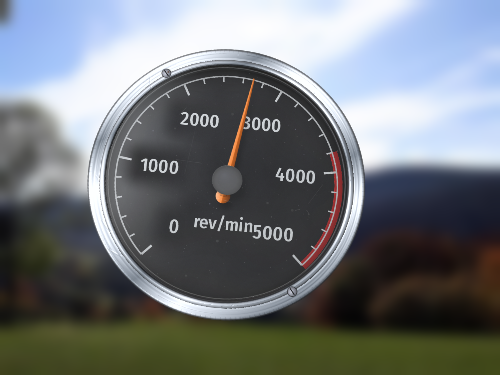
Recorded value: 2700 rpm
